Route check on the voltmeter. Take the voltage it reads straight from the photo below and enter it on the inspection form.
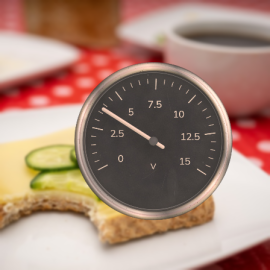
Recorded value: 3.75 V
